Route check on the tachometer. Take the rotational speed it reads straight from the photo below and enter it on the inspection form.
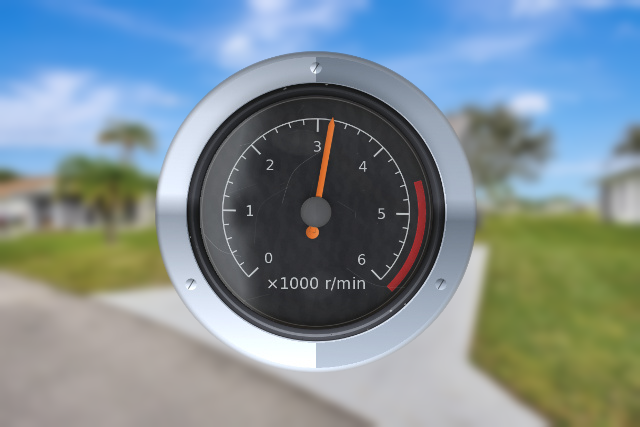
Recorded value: 3200 rpm
